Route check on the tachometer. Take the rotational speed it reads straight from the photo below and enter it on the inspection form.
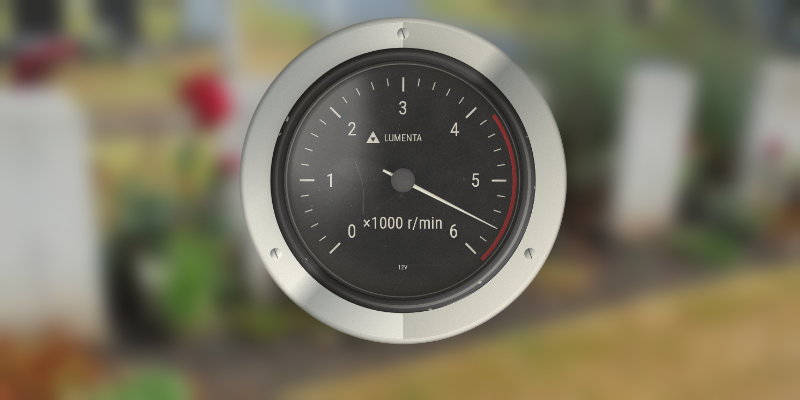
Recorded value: 5600 rpm
